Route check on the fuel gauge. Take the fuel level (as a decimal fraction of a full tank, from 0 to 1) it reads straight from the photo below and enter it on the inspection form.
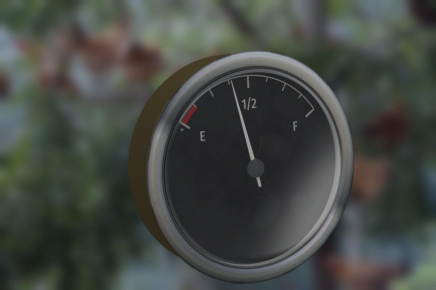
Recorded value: 0.375
